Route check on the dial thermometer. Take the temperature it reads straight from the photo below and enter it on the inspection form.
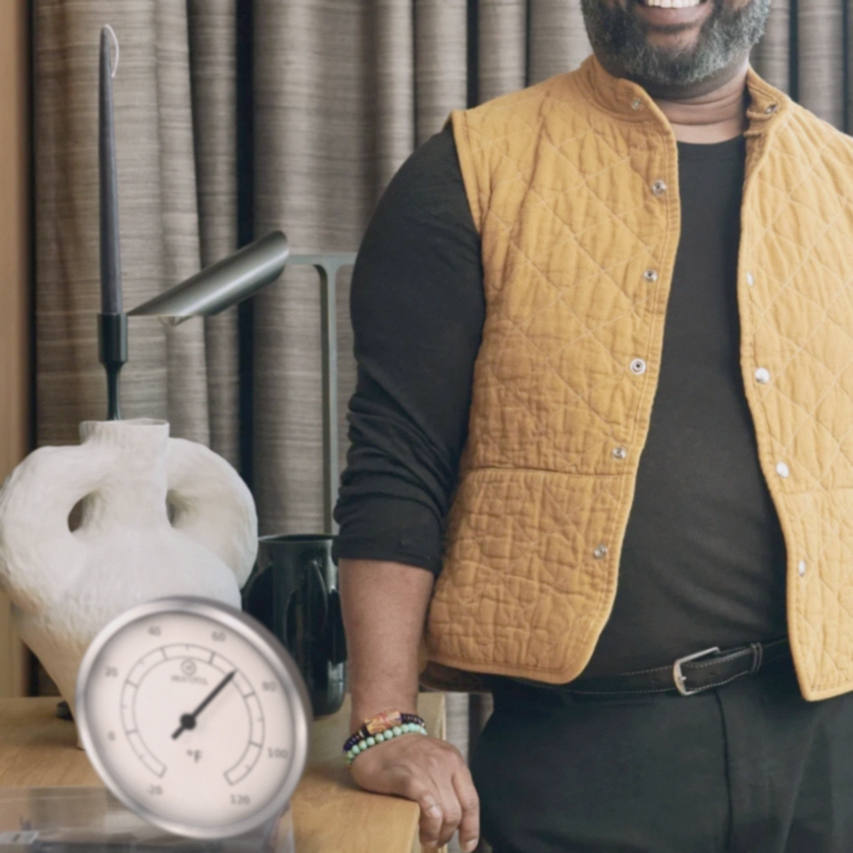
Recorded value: 70 °F
